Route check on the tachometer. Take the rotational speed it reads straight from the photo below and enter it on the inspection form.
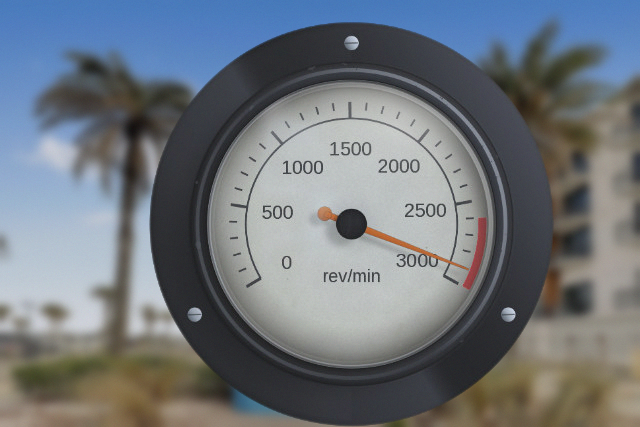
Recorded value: 2900 rpm
